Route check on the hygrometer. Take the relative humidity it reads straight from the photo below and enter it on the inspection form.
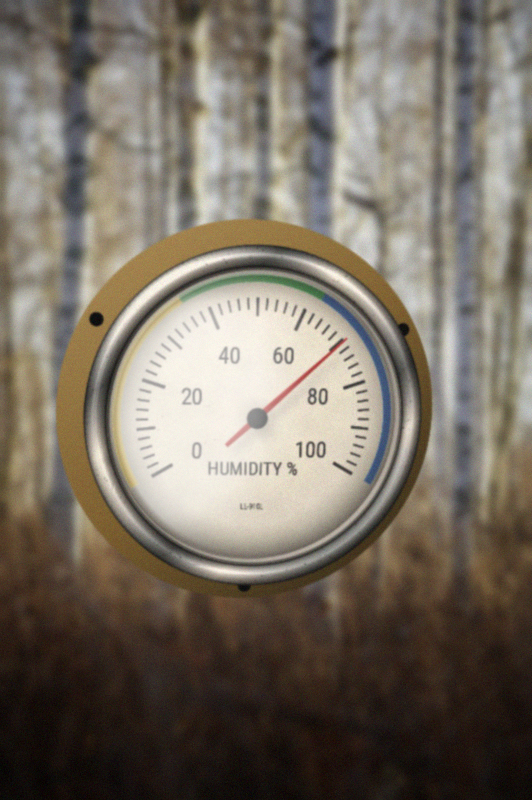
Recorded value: 70 %
